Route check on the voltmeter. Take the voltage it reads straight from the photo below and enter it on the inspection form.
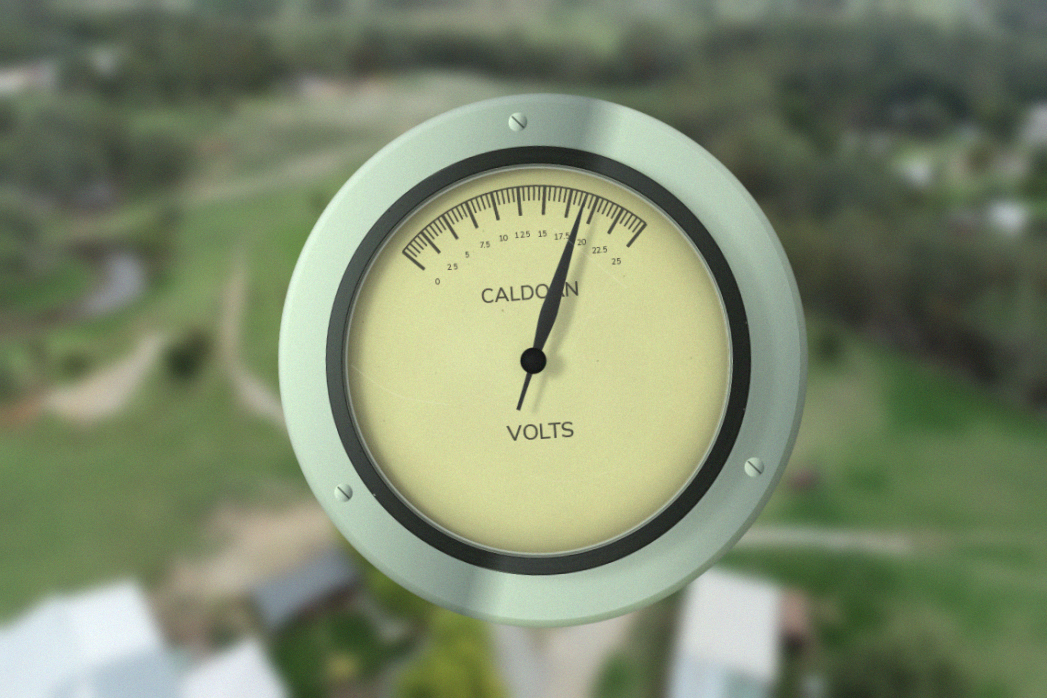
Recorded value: 19 V
